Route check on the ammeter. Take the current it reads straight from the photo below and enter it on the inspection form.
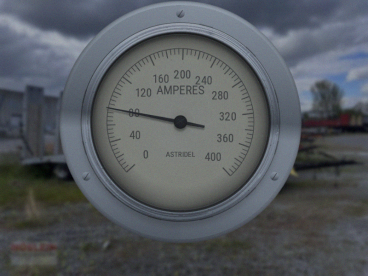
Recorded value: 80 A
